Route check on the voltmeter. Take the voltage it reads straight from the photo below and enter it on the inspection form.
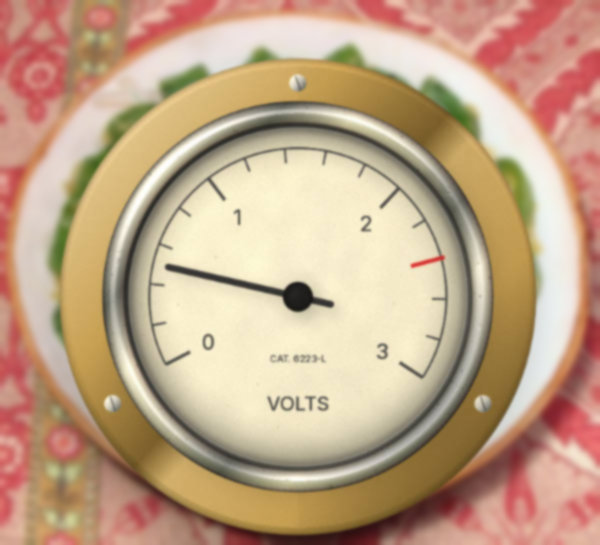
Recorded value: 0.5 V
